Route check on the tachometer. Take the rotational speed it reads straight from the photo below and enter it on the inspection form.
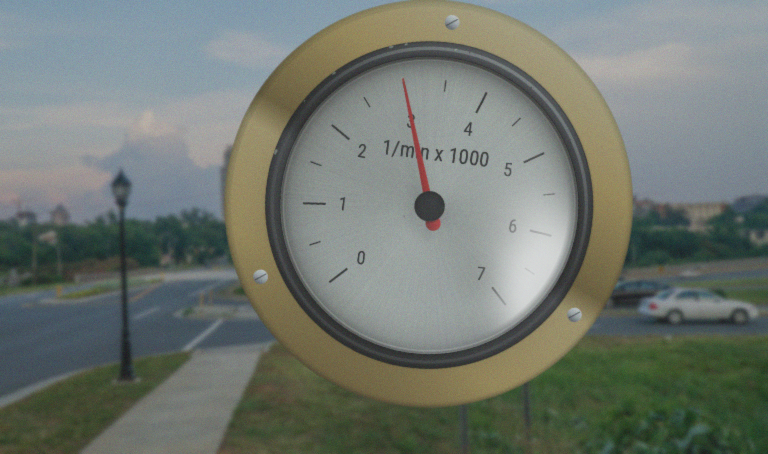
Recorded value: 3000 rpm
